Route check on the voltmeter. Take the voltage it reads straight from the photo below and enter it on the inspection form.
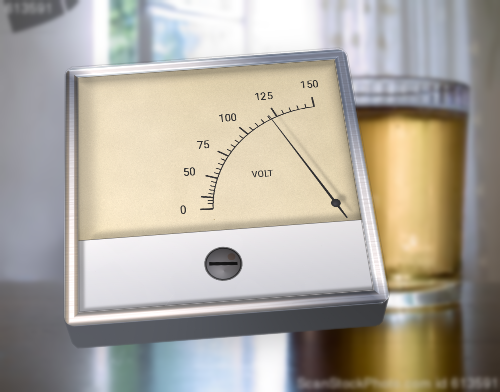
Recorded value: 120 V
